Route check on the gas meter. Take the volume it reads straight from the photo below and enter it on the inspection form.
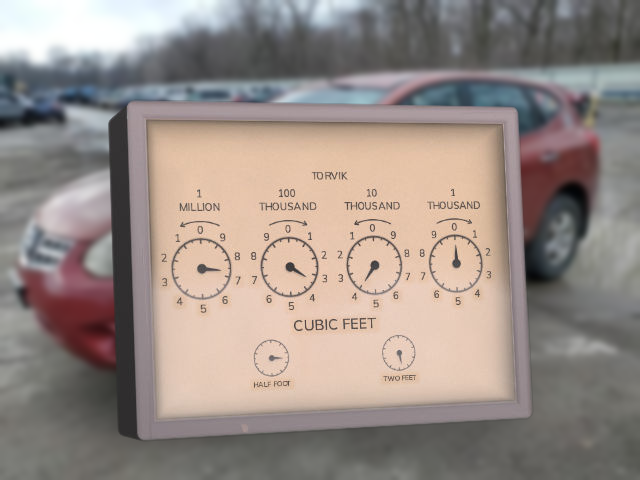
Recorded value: 734000 ft³
